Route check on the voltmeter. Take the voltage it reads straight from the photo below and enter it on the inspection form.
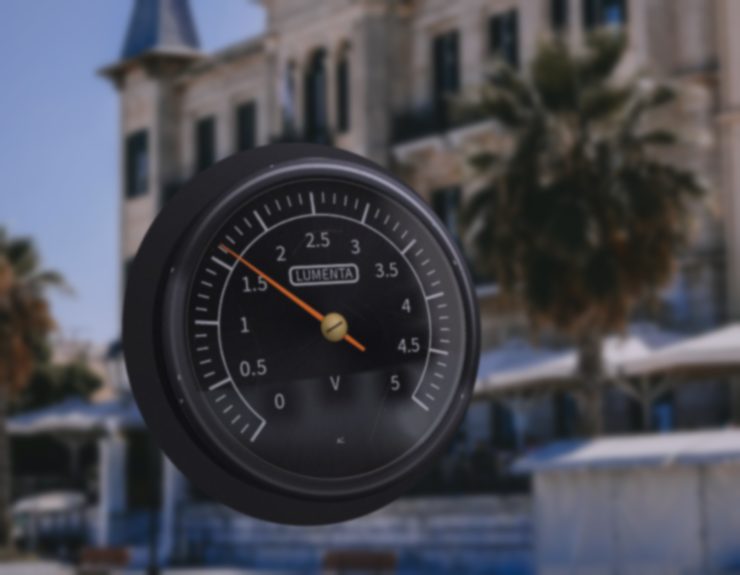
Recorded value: 1.6 V
